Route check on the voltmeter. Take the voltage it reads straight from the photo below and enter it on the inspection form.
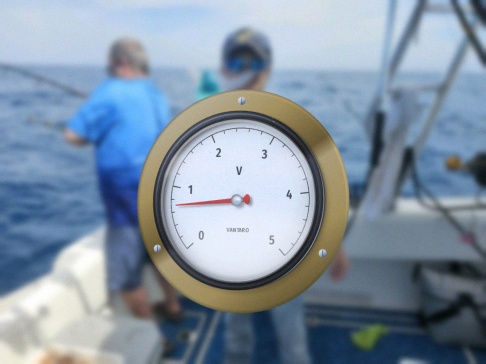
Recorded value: 0.7 V
